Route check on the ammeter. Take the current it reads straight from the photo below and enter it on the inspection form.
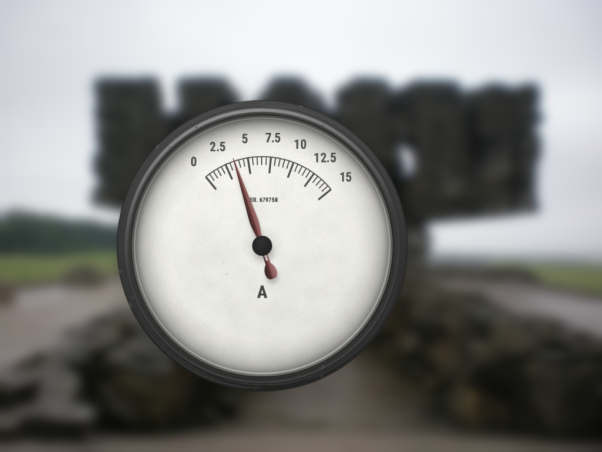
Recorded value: 3.5 A
